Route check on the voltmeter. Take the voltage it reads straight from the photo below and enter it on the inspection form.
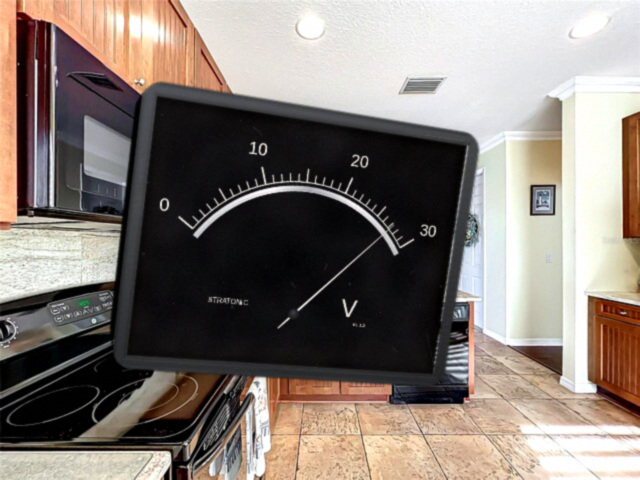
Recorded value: 27 V
